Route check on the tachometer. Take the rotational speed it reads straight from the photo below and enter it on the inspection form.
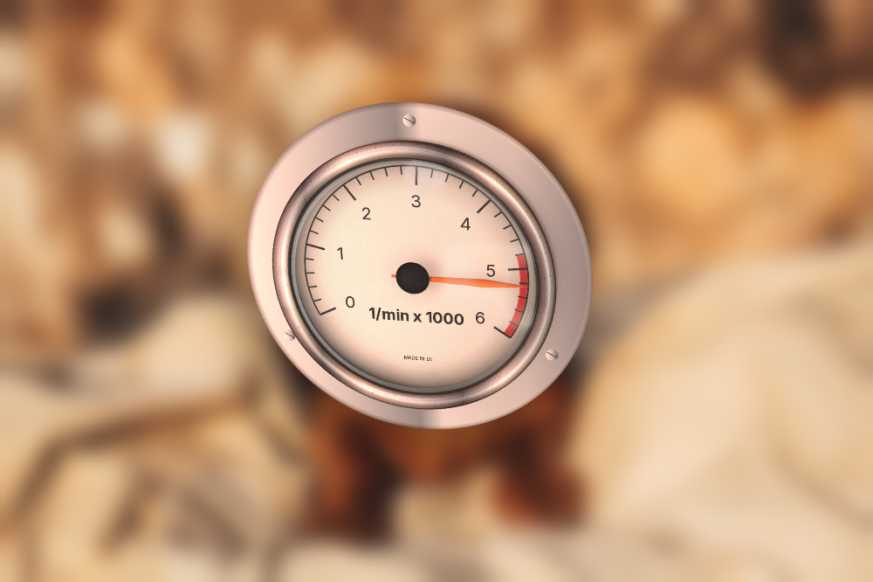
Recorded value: 5200 rpm
